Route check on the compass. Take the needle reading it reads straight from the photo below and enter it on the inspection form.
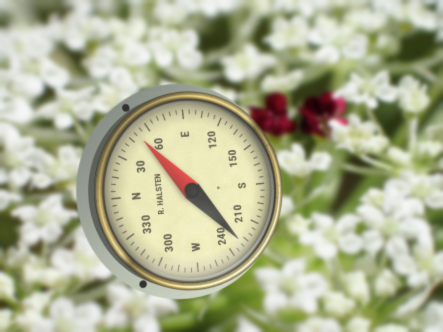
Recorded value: 50 °
